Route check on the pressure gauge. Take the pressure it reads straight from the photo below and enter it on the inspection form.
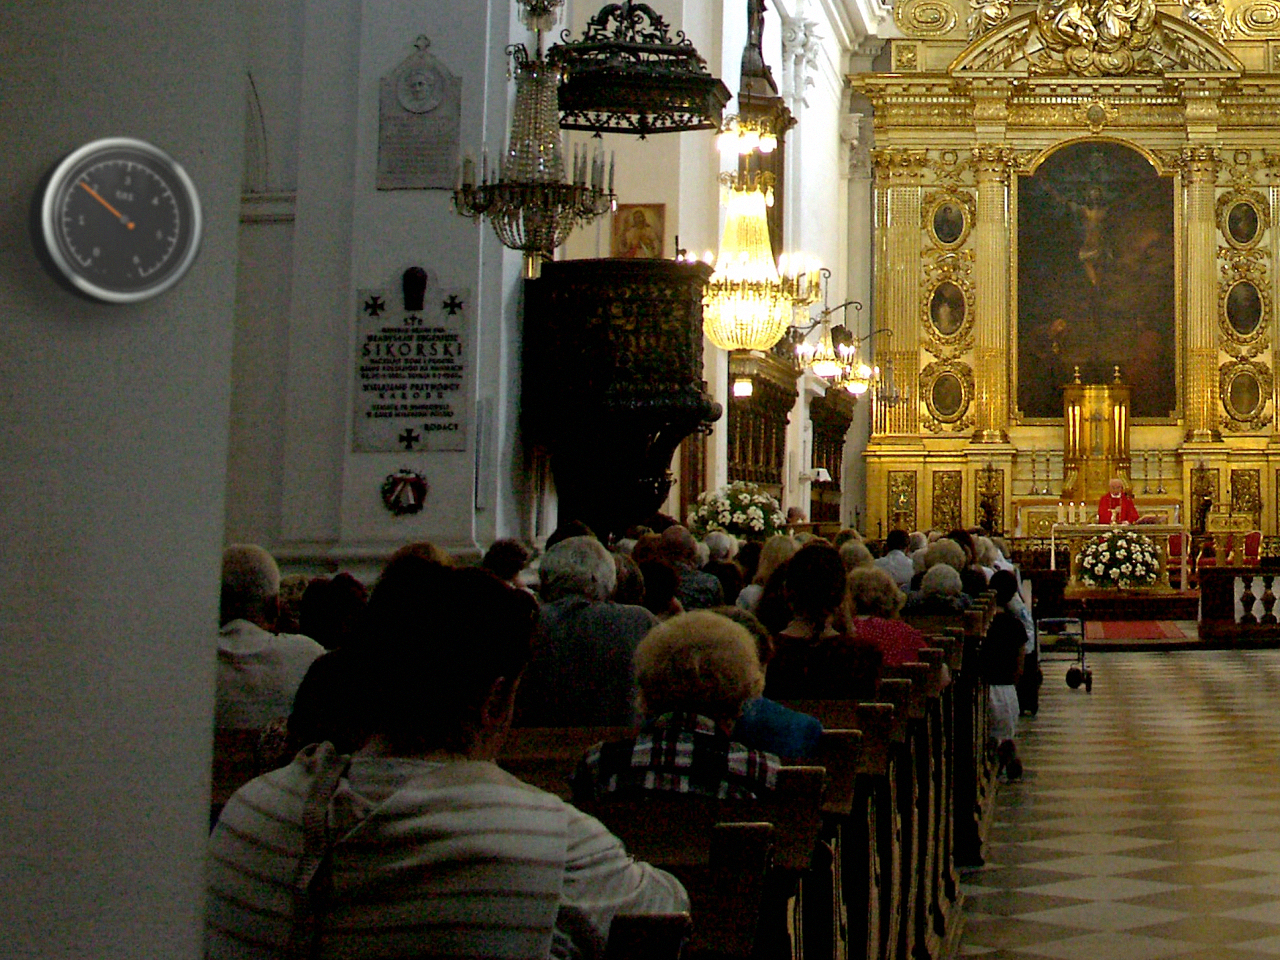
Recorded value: 1.8 bar
